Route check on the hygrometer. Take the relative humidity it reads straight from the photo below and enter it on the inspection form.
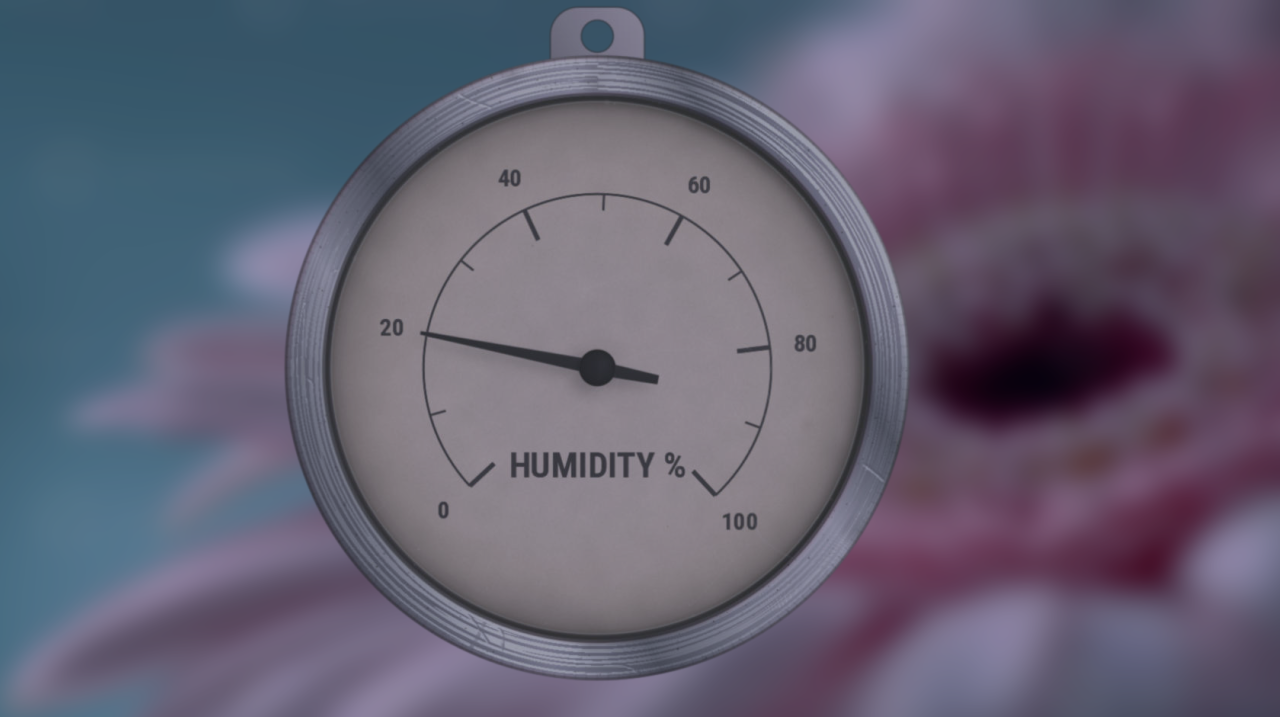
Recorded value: 20 %
